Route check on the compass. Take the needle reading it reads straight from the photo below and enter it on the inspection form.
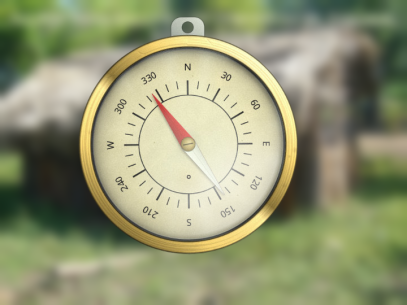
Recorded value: 325 °
